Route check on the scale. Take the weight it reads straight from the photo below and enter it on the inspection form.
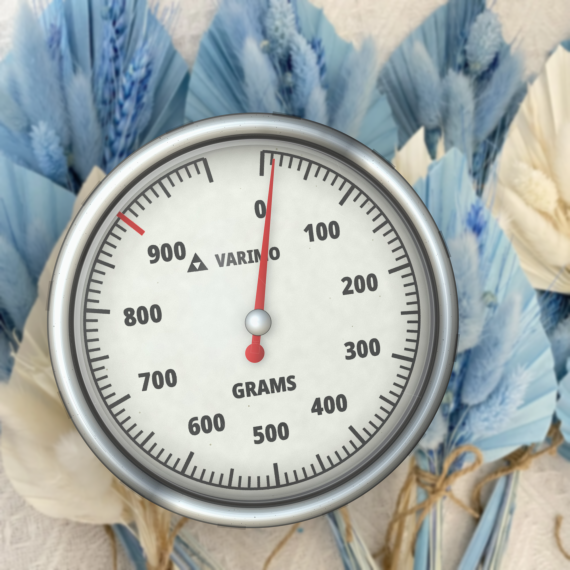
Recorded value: 10 g
